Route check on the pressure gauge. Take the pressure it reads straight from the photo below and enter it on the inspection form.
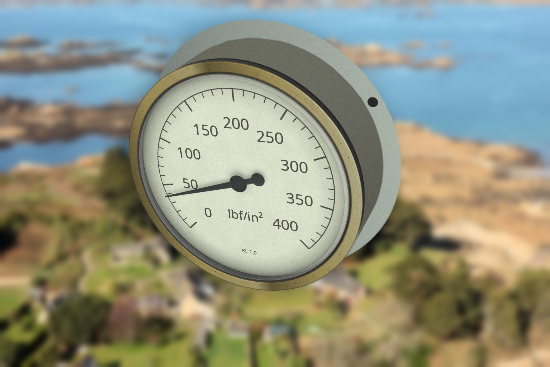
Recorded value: 40 psi
